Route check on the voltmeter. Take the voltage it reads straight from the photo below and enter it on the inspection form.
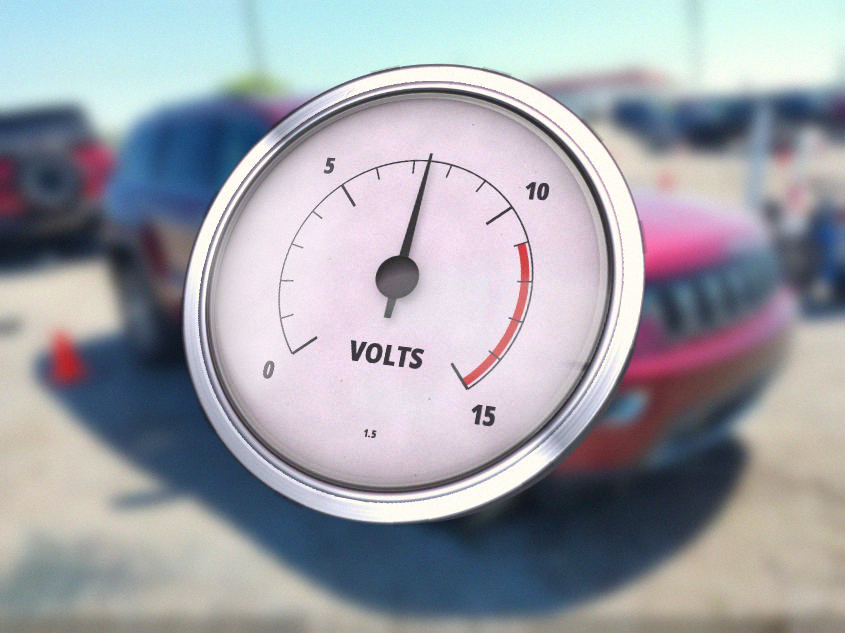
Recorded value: 7.5 V
